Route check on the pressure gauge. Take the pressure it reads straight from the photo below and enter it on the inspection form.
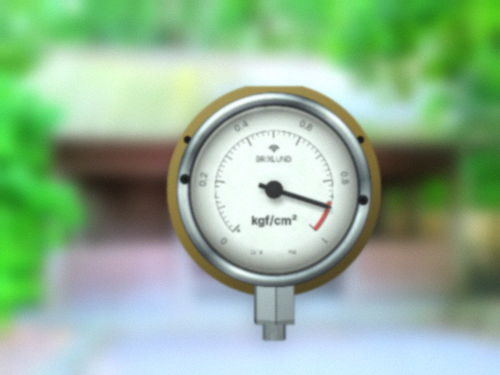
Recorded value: 0.9 kg/cm²
